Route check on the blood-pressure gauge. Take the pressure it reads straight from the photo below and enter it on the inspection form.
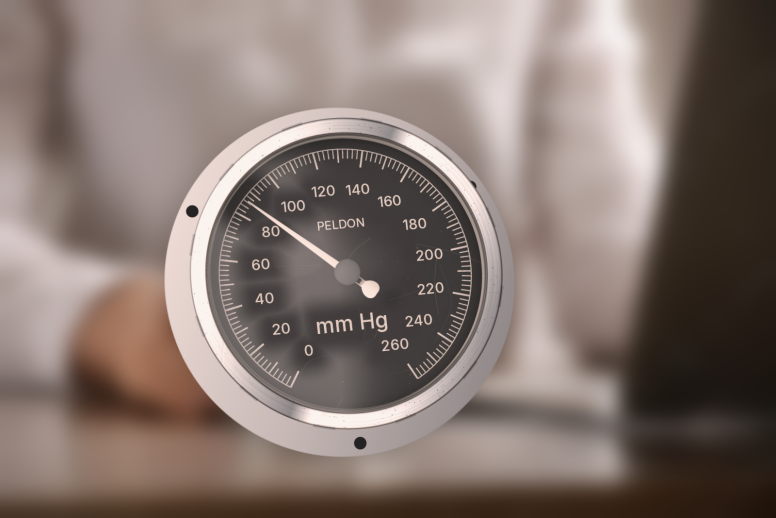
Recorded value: 86 mmHg
